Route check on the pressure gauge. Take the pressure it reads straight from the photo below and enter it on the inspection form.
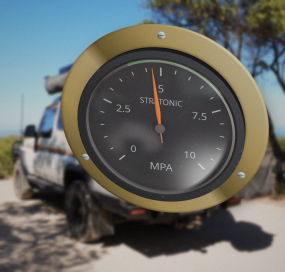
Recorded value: 4.75 MPa
